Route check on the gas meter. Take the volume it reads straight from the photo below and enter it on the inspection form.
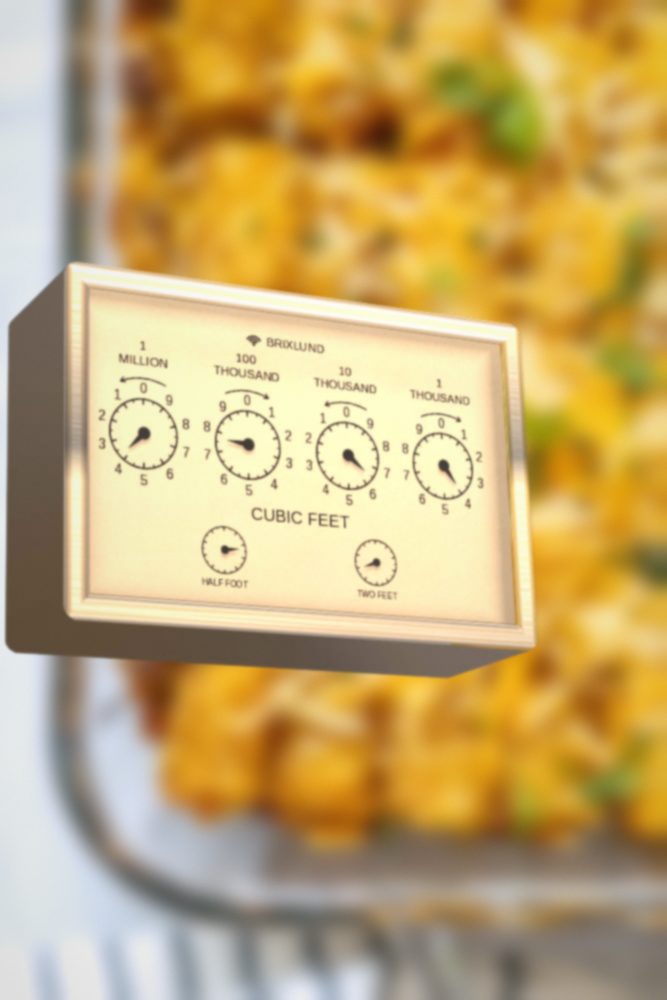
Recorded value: 376400 ft³
